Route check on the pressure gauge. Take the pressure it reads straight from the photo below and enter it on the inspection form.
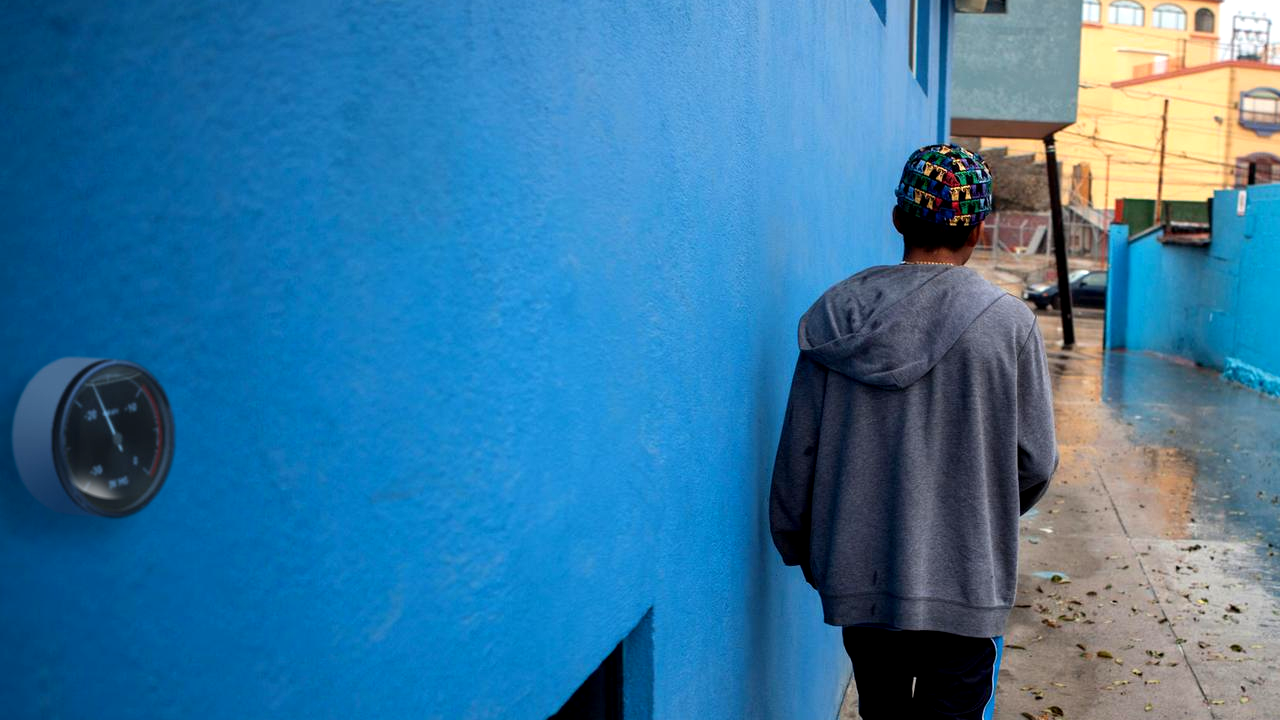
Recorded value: -17.5 inHg
